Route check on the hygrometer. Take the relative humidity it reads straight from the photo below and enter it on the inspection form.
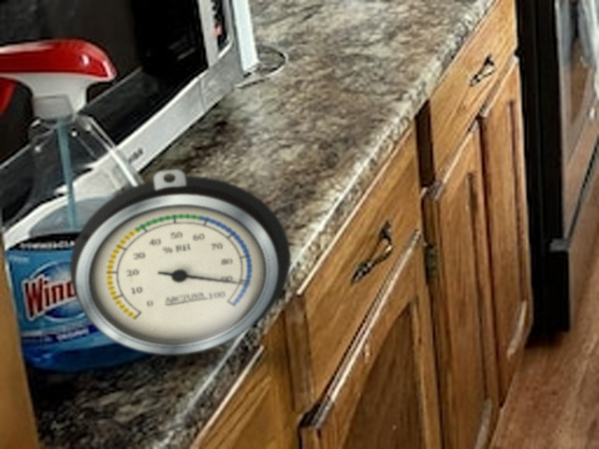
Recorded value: 90 %
